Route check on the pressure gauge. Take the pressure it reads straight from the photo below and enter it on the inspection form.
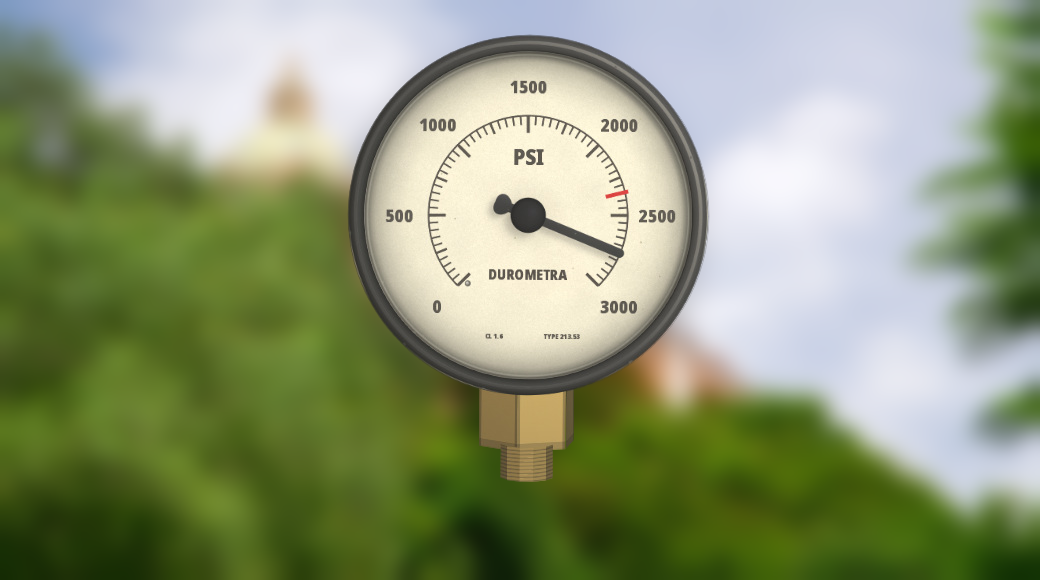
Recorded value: 2750 psi
